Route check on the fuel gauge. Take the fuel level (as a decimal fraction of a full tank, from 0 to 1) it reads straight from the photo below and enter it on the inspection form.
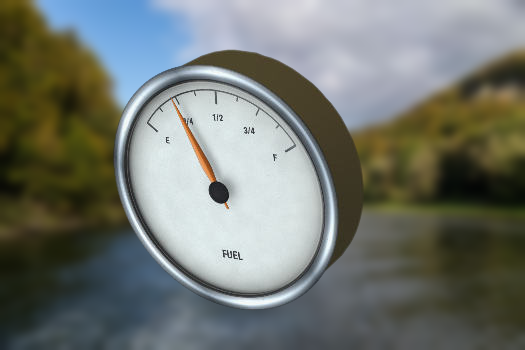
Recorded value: 0.25
